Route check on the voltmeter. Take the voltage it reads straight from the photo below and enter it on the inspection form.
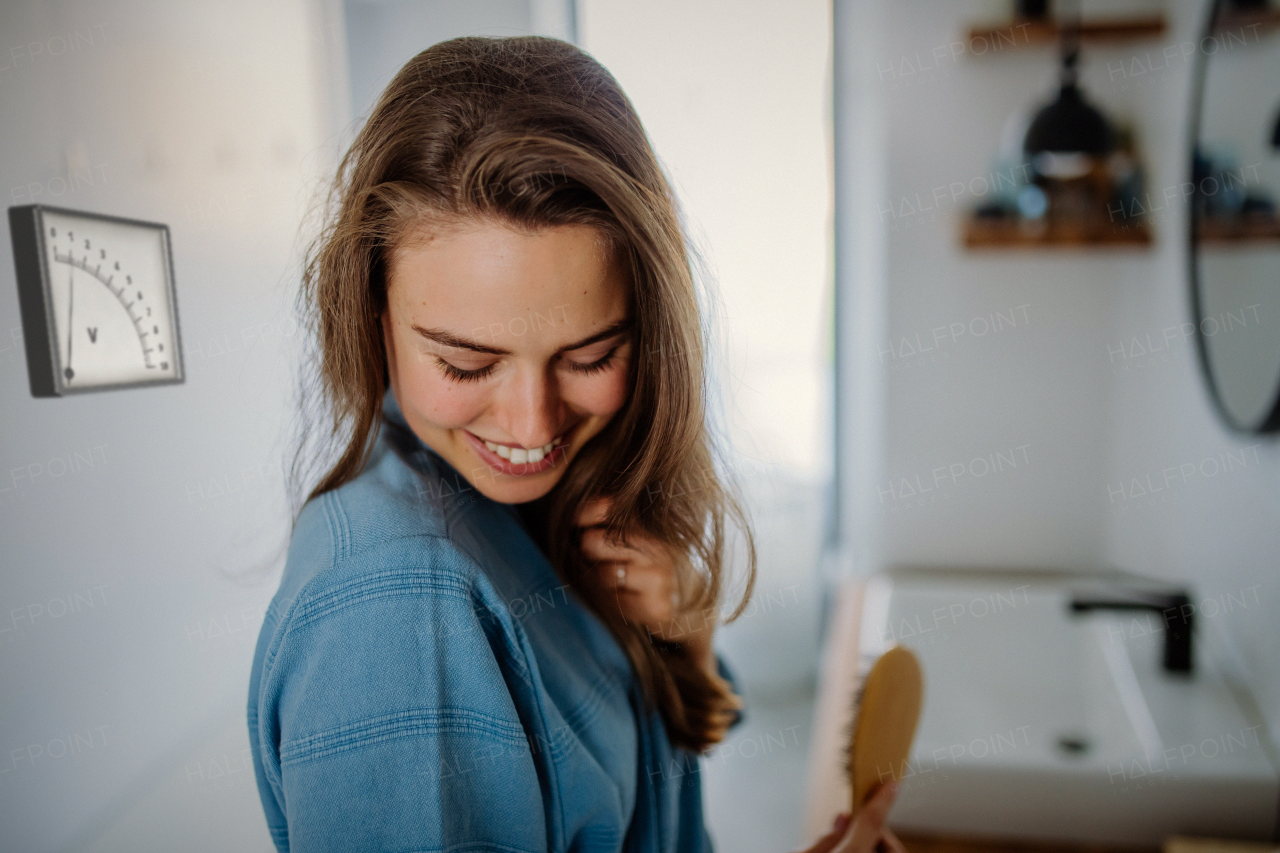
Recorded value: 1 V
